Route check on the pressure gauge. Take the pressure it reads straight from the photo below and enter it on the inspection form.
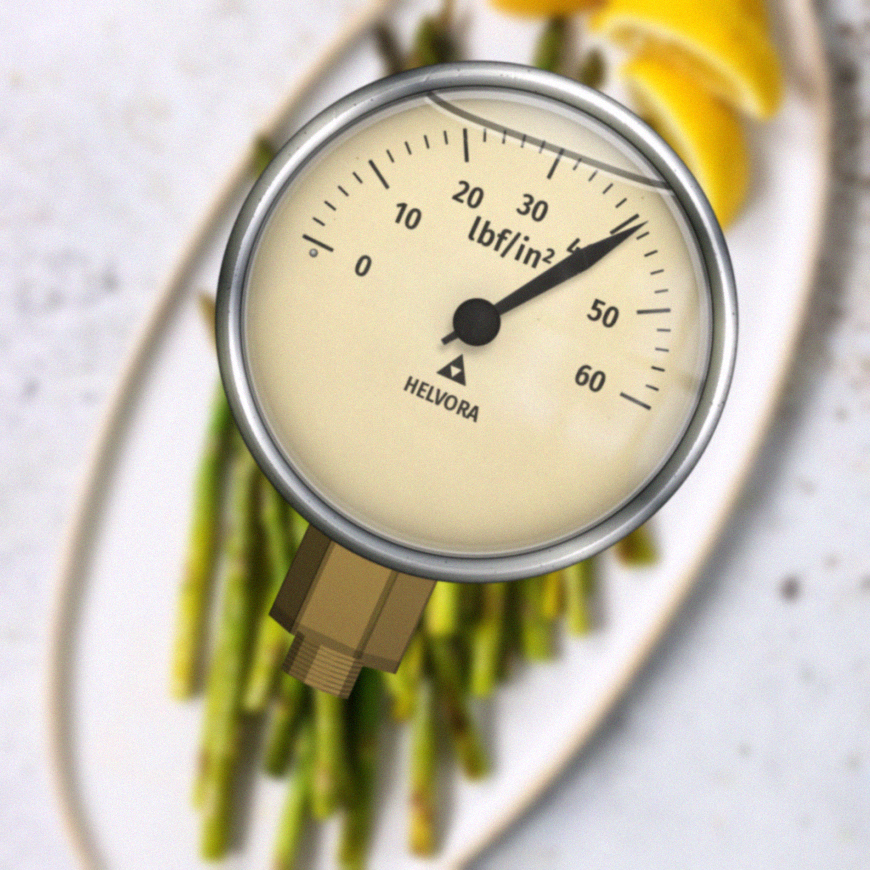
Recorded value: 41 psi
